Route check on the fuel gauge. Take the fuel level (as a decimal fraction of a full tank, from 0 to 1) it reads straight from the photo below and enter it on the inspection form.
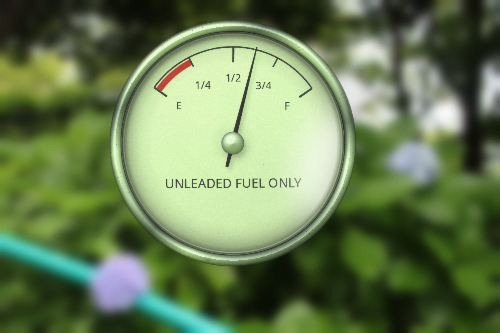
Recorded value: 0.625
